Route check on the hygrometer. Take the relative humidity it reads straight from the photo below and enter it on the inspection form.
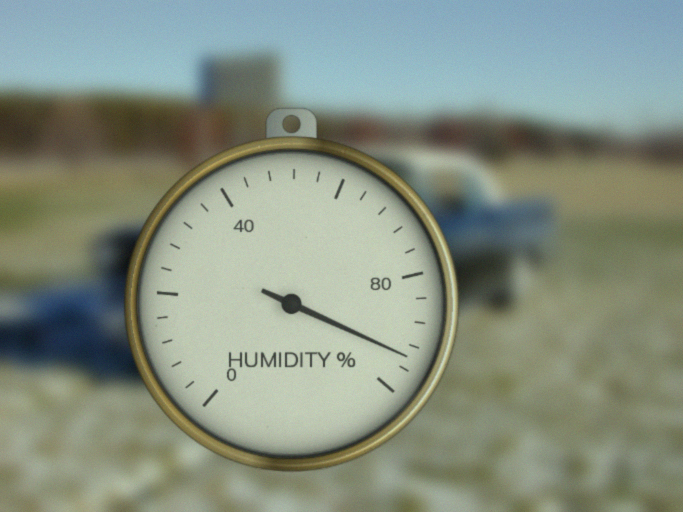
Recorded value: 94 %
